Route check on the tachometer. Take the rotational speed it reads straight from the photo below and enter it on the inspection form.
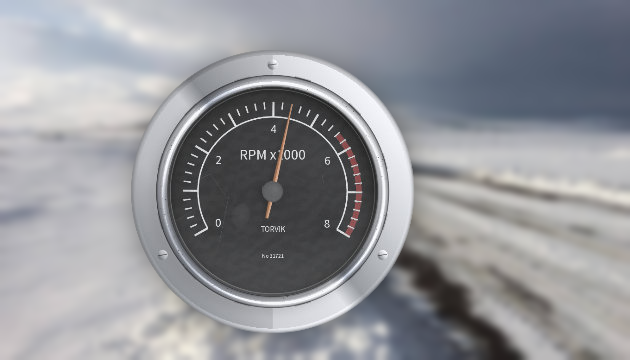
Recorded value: 4400 rpm
